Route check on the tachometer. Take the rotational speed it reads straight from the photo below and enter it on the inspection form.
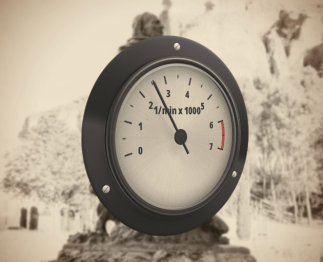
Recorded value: 2500 rpm
